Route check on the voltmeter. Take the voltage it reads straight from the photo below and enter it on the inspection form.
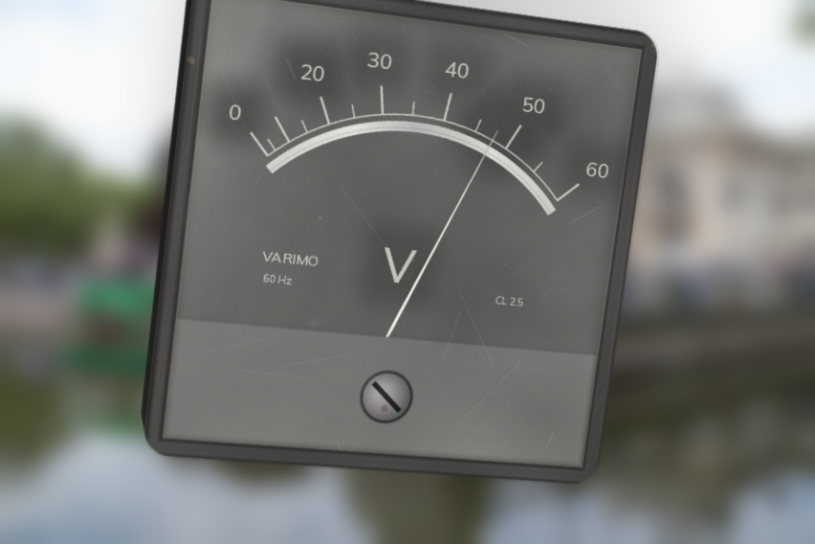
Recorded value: 47.5 V
